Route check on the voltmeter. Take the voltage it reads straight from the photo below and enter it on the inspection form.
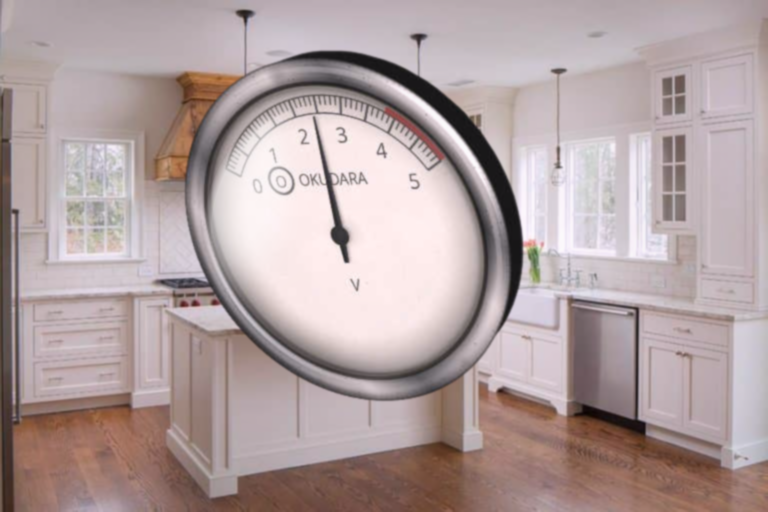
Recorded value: 2.5 V
